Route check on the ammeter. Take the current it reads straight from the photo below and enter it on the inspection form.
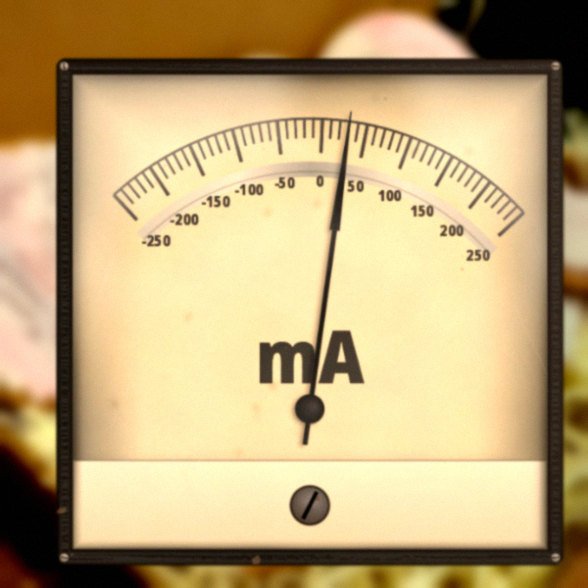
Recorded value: 30 mA
